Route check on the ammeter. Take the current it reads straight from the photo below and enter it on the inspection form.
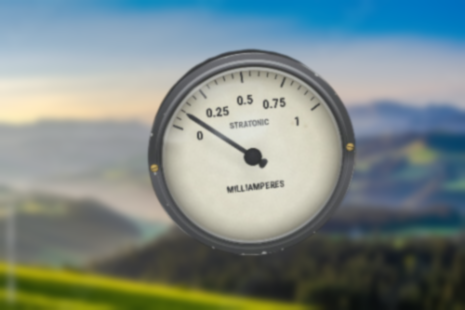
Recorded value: 0.1 mA
